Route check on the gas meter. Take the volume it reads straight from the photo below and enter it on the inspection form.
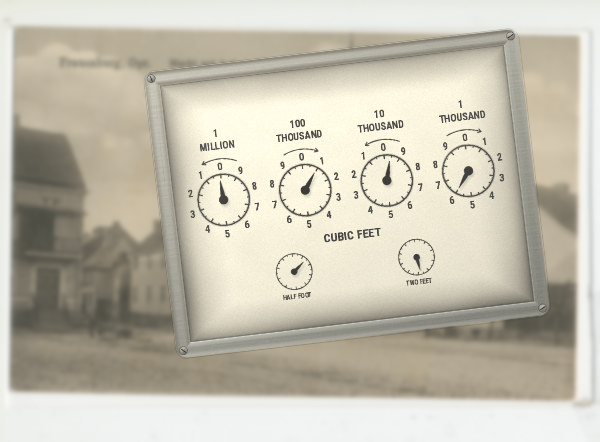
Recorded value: 9600 ft³
